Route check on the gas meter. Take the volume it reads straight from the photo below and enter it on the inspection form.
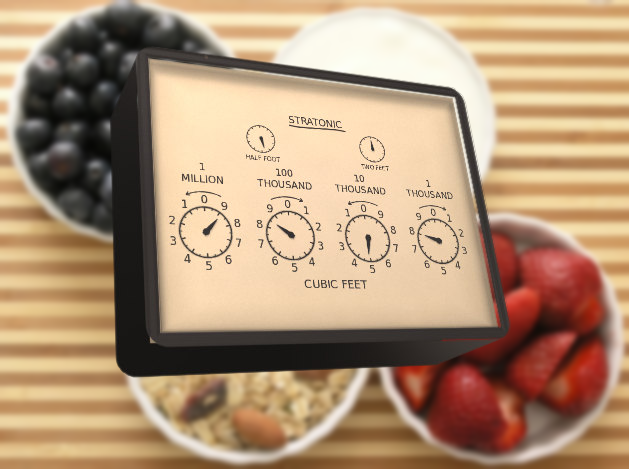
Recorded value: 884800 ft³
